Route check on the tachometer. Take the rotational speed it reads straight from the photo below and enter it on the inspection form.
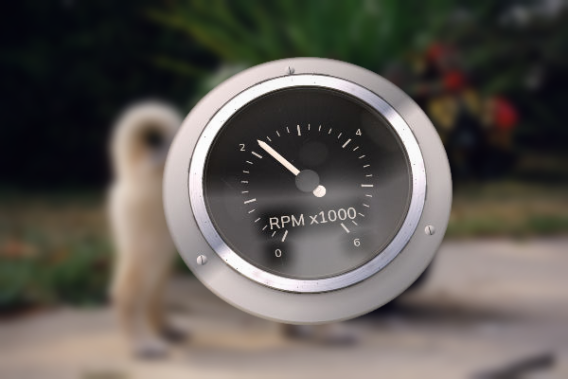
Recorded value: 2200 rpm
